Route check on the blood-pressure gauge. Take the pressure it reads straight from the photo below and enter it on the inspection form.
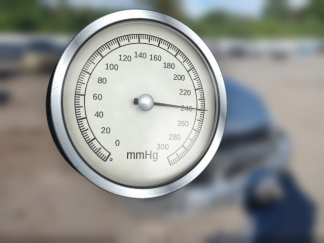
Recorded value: 240 mmHg
